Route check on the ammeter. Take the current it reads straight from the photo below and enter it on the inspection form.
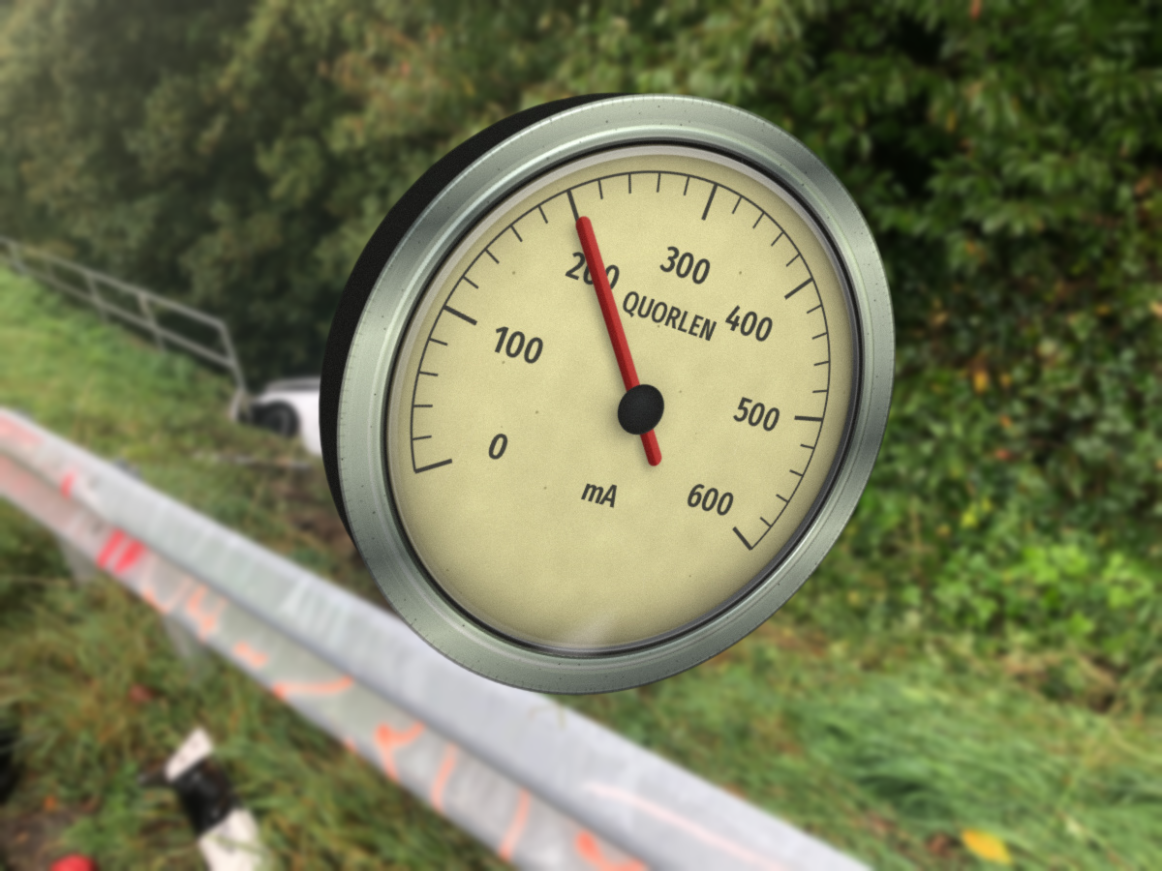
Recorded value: 200 mA
